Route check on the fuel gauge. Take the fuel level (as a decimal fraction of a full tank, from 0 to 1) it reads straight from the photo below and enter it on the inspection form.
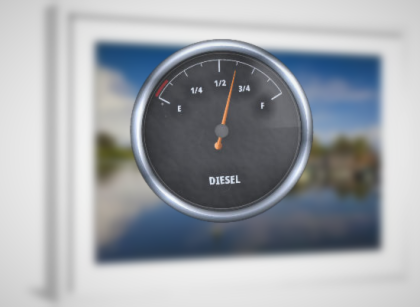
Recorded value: 0.625
